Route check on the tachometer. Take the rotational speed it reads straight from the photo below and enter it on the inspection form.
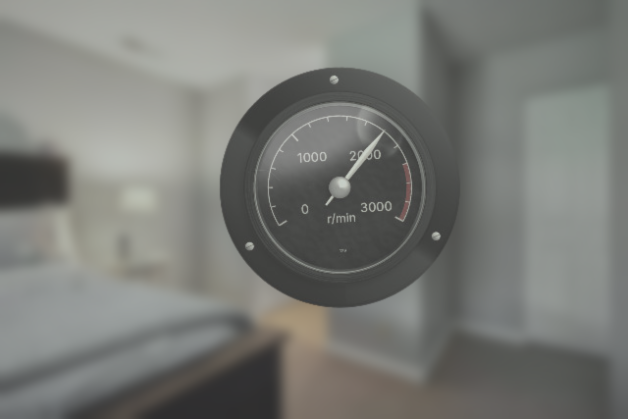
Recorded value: 2000 rpm
